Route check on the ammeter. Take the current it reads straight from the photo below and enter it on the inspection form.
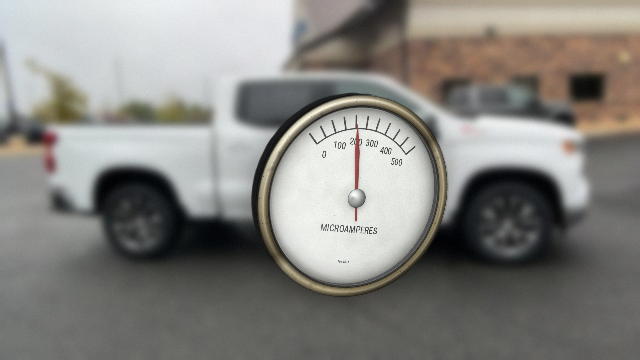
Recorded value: 200 µA
